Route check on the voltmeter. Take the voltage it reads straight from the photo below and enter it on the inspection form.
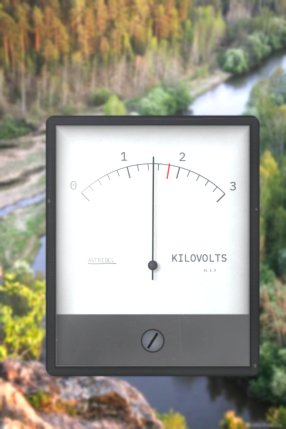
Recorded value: 1.5 kV
